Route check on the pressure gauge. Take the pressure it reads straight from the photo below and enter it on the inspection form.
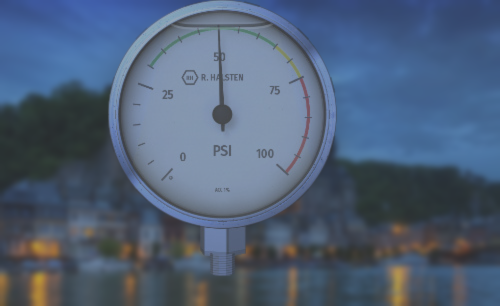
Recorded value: 50 psi
